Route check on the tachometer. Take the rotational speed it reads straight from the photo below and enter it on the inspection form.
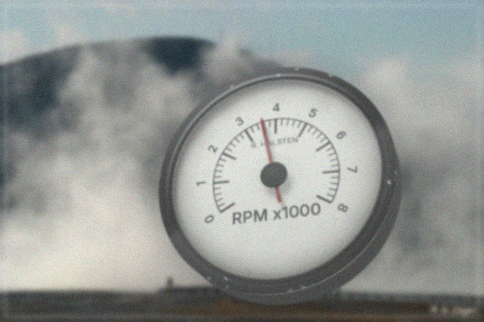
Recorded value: 3600 rpm
